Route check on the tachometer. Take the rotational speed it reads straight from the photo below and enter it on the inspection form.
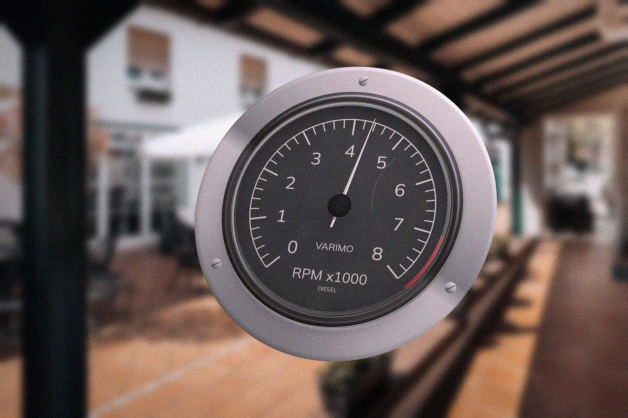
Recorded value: 4400 rpm
